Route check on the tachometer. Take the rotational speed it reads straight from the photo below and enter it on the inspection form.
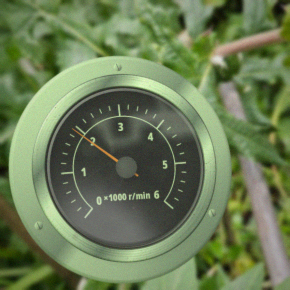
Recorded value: 1900 rpm
